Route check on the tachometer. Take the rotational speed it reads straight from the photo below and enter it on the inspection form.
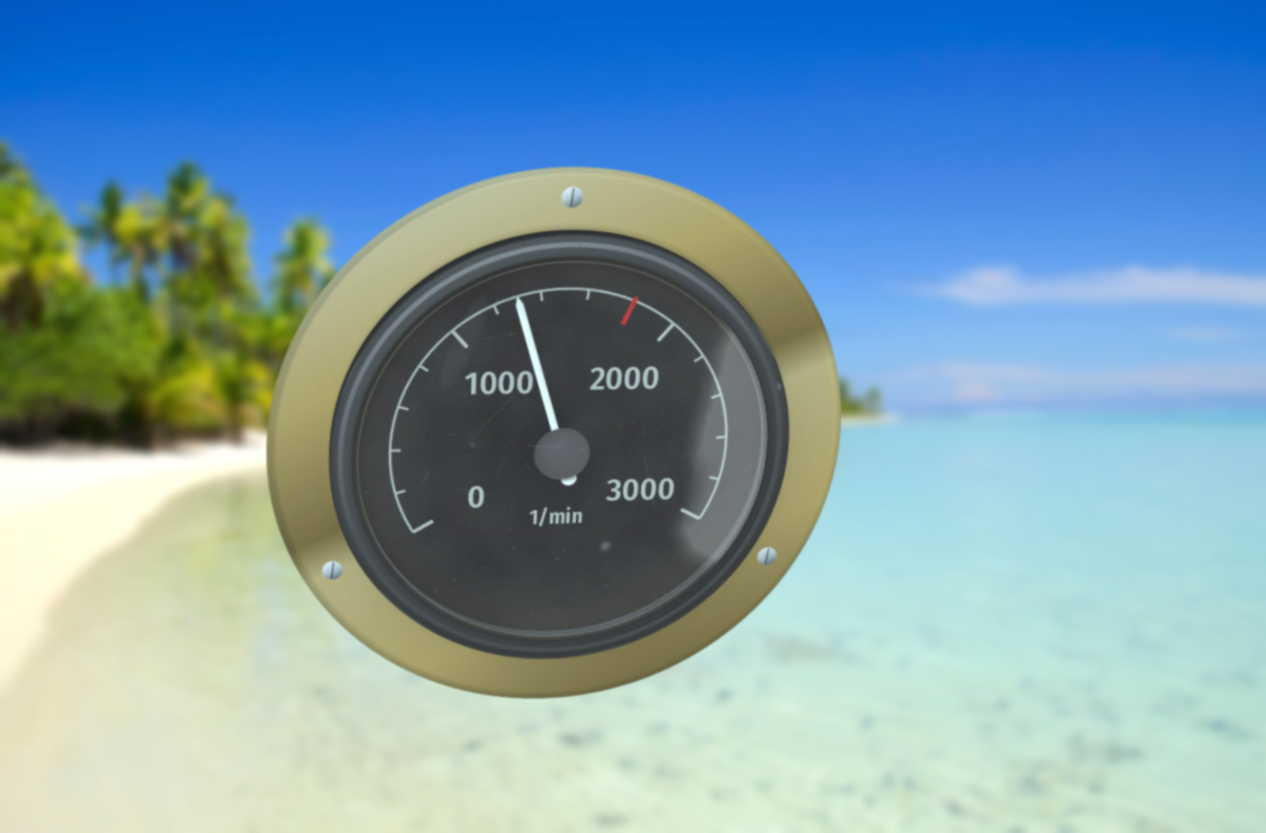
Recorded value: 1300 rpm
